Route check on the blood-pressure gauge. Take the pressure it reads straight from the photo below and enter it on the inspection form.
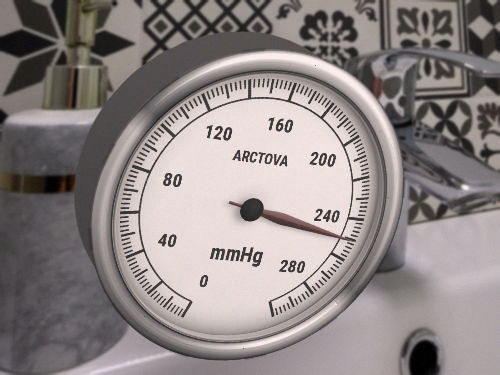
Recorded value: 250 mmHg
